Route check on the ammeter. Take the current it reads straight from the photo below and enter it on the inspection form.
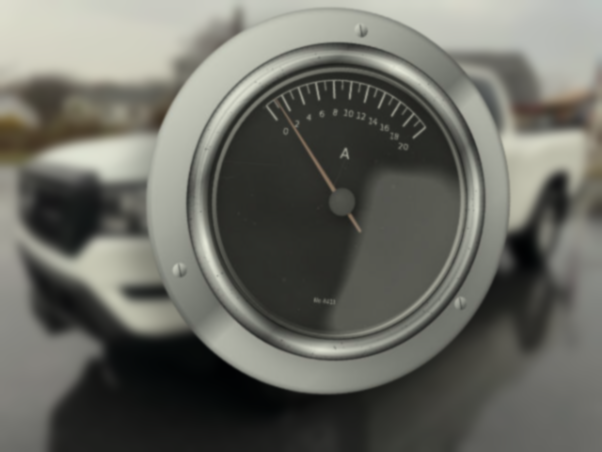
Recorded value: 1 A
